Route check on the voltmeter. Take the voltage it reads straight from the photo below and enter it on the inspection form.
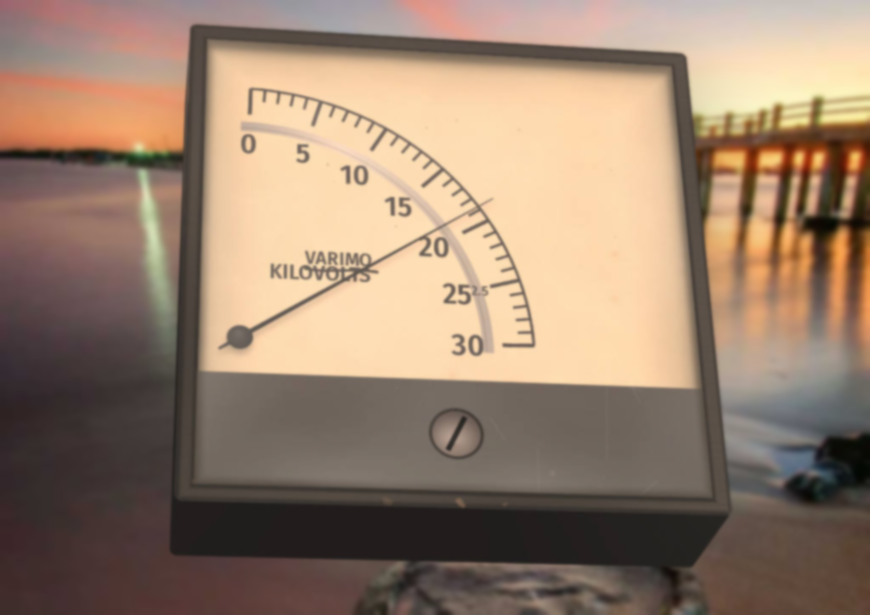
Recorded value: 19 kV
